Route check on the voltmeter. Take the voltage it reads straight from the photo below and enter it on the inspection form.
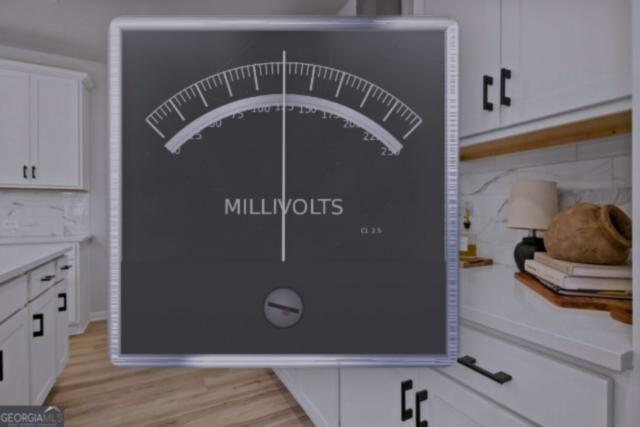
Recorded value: 125 mV
